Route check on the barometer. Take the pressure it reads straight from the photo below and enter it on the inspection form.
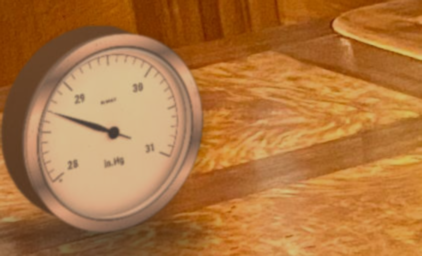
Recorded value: 28.7 inHg
